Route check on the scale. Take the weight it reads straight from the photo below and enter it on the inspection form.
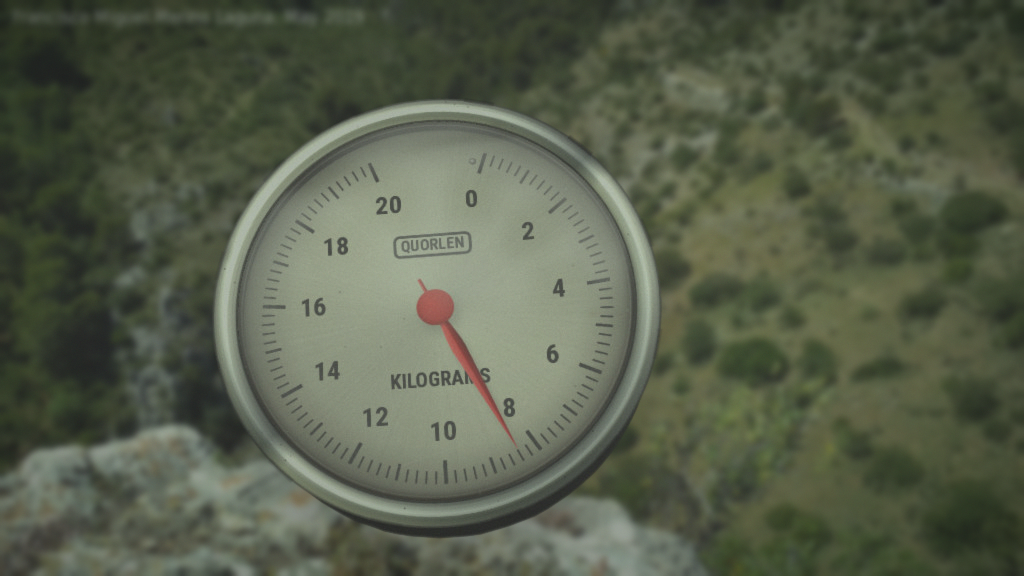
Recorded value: 8.4 kg
